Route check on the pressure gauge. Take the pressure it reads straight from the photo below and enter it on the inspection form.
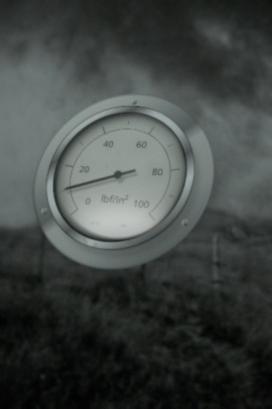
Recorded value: 10 psi
